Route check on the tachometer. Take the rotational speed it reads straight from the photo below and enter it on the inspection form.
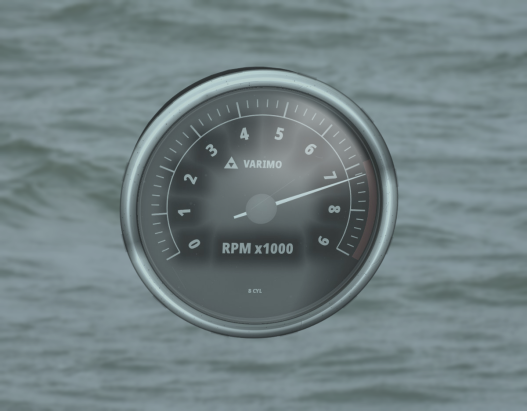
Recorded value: 7200 rpm
